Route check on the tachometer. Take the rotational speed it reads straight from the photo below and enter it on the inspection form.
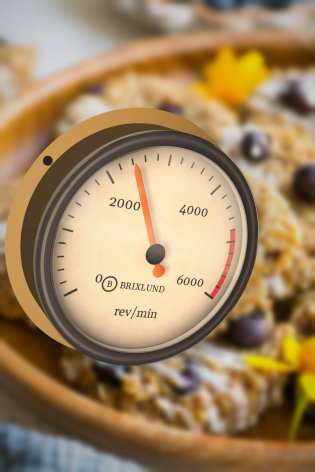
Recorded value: 2400 rpm
